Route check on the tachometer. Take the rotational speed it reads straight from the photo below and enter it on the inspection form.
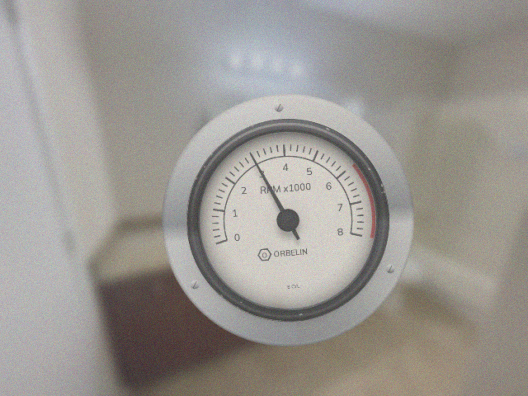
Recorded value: 3000 rpm
